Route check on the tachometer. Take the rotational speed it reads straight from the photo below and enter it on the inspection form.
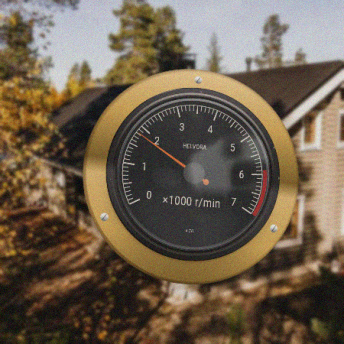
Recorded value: 1800 rpm
